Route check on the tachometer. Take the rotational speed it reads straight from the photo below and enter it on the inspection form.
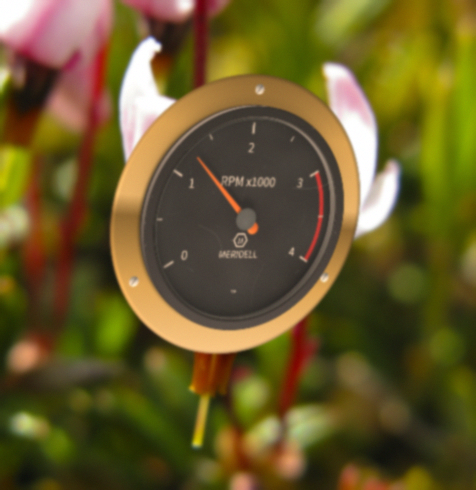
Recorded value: 1250 rpm
